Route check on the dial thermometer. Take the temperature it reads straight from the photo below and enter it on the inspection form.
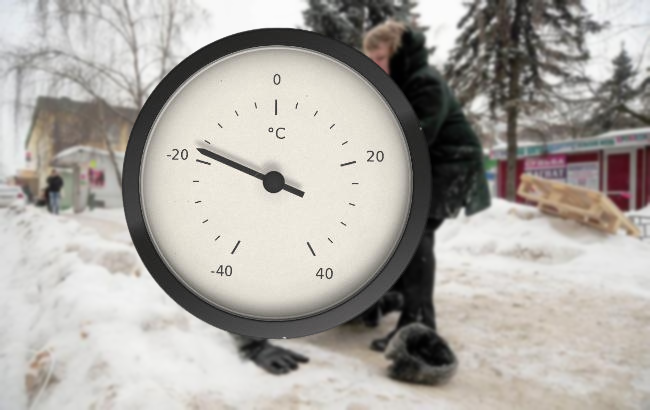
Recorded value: -18 °C
